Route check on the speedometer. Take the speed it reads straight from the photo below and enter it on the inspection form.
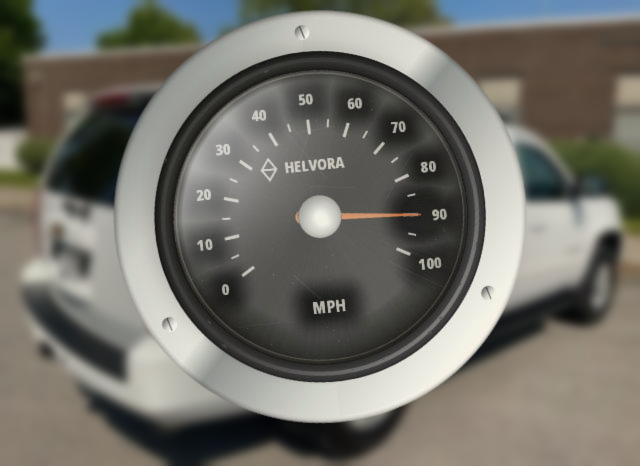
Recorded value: 90 mph
